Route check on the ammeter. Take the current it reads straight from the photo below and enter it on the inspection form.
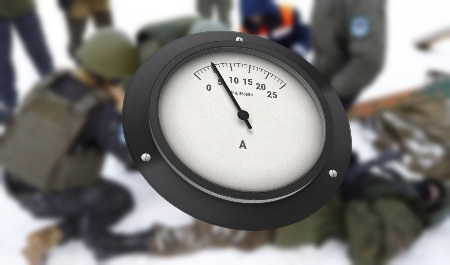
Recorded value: 5 A
